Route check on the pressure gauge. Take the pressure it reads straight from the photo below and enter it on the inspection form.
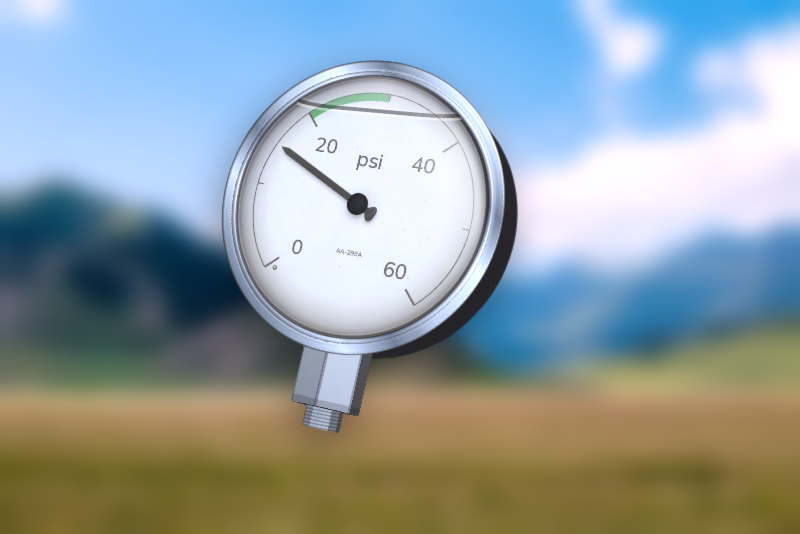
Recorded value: 15 psi
